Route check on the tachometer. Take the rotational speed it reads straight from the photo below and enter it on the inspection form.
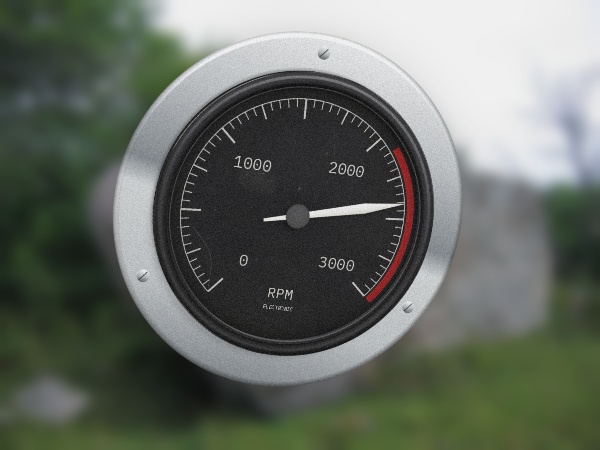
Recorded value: 2400 rpm
